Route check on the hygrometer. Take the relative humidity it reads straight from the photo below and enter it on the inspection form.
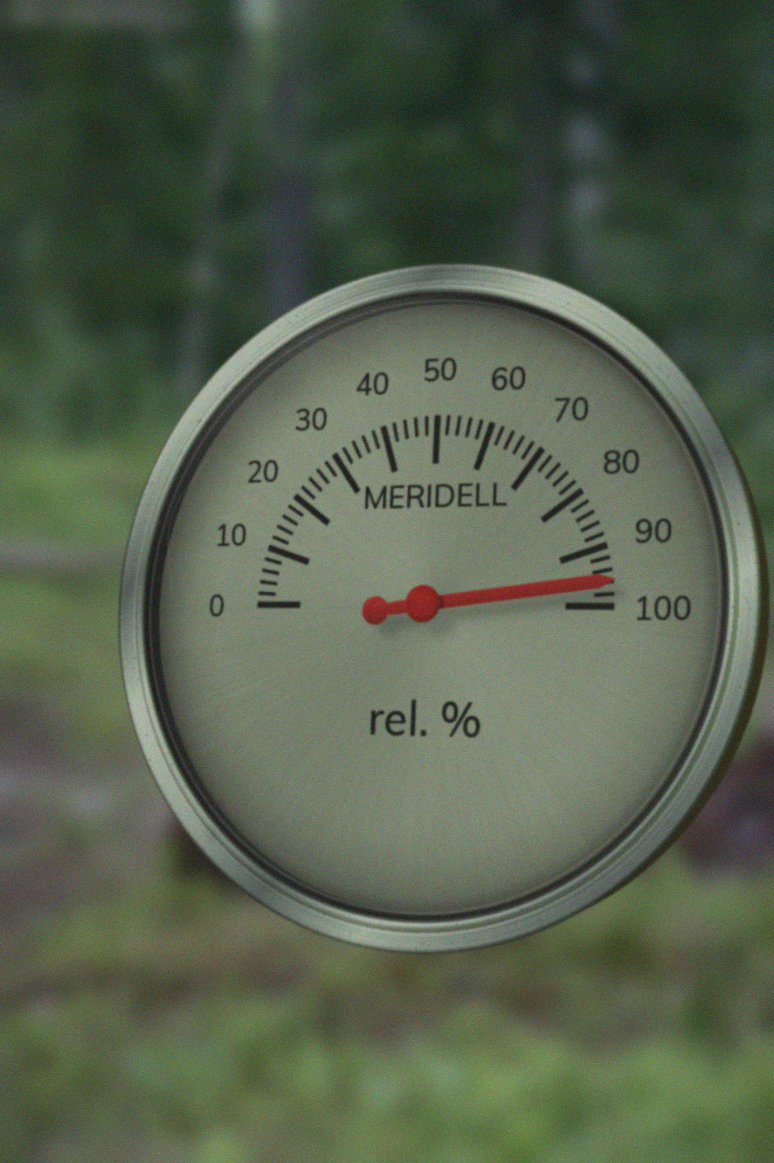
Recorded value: 96 %
